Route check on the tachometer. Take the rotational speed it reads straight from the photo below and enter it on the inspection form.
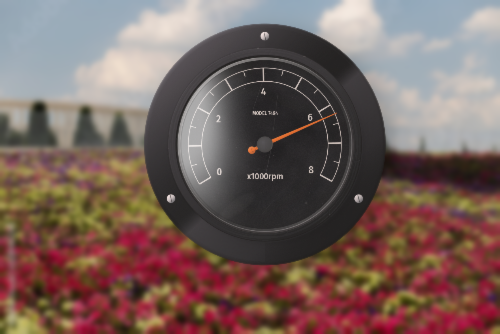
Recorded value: 6250 rpm
